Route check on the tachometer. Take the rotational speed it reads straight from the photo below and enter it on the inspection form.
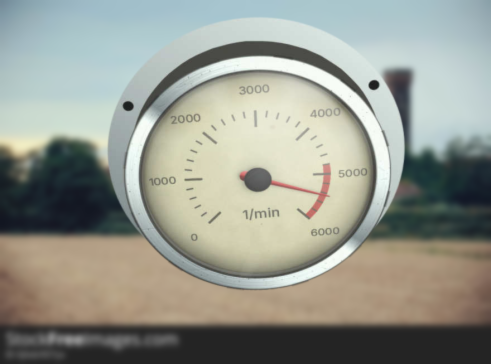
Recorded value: 5400 rpm
